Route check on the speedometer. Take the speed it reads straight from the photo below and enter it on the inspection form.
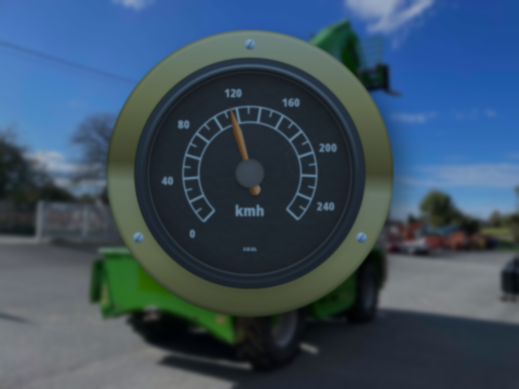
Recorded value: 115 km/h
